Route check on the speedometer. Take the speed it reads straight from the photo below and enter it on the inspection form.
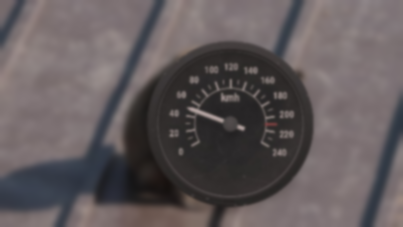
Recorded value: 50 km/h
